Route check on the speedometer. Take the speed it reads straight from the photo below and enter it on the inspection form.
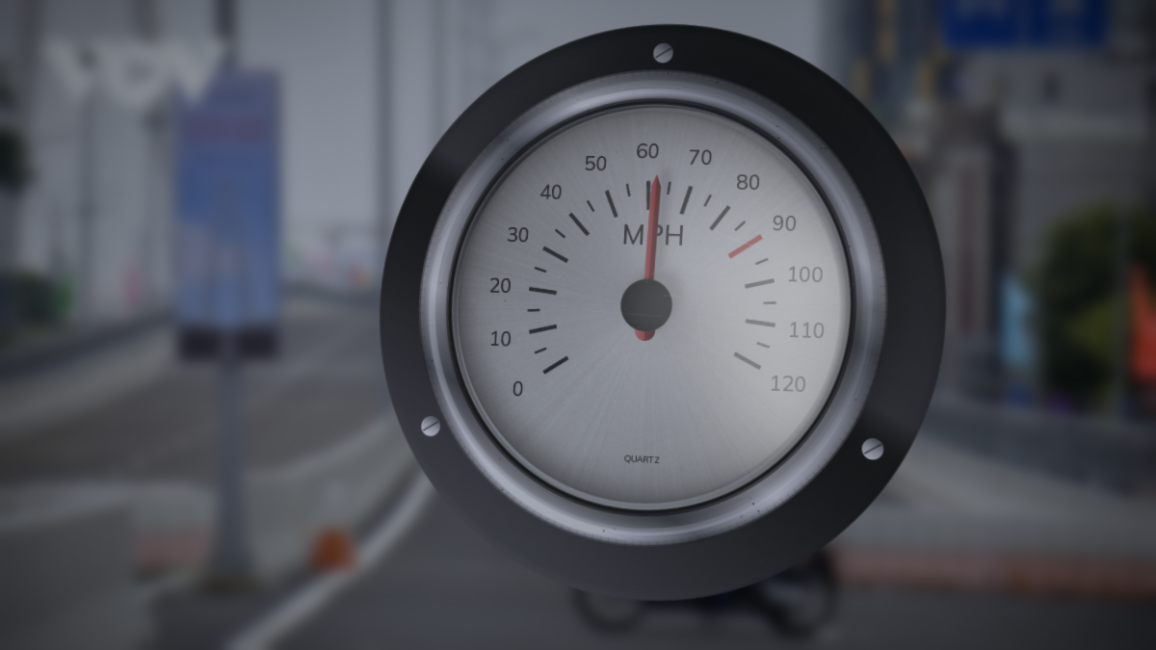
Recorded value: 62.5 mph
